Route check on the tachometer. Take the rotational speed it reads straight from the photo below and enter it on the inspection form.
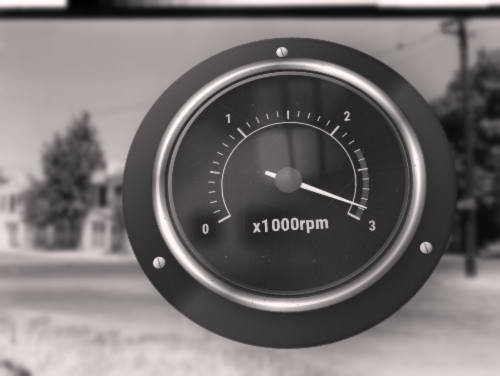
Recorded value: 2900 rpm
